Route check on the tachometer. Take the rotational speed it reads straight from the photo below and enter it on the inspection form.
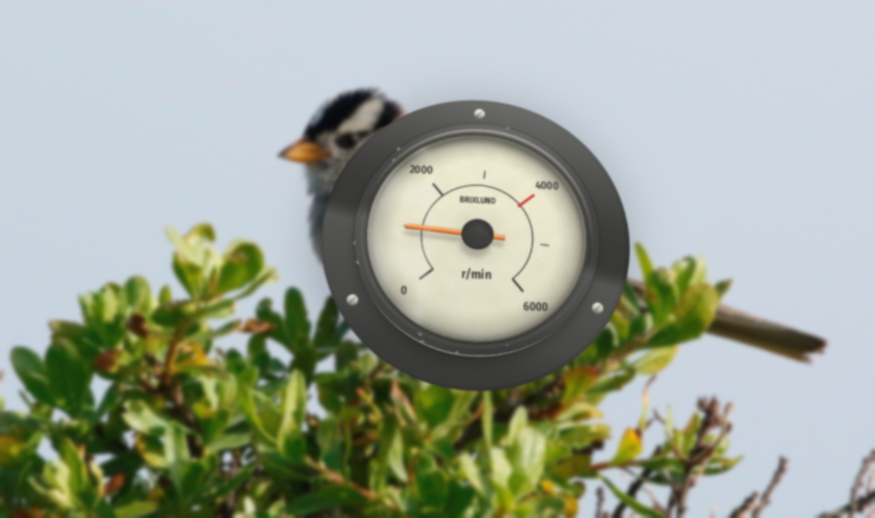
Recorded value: 1000 rpm
